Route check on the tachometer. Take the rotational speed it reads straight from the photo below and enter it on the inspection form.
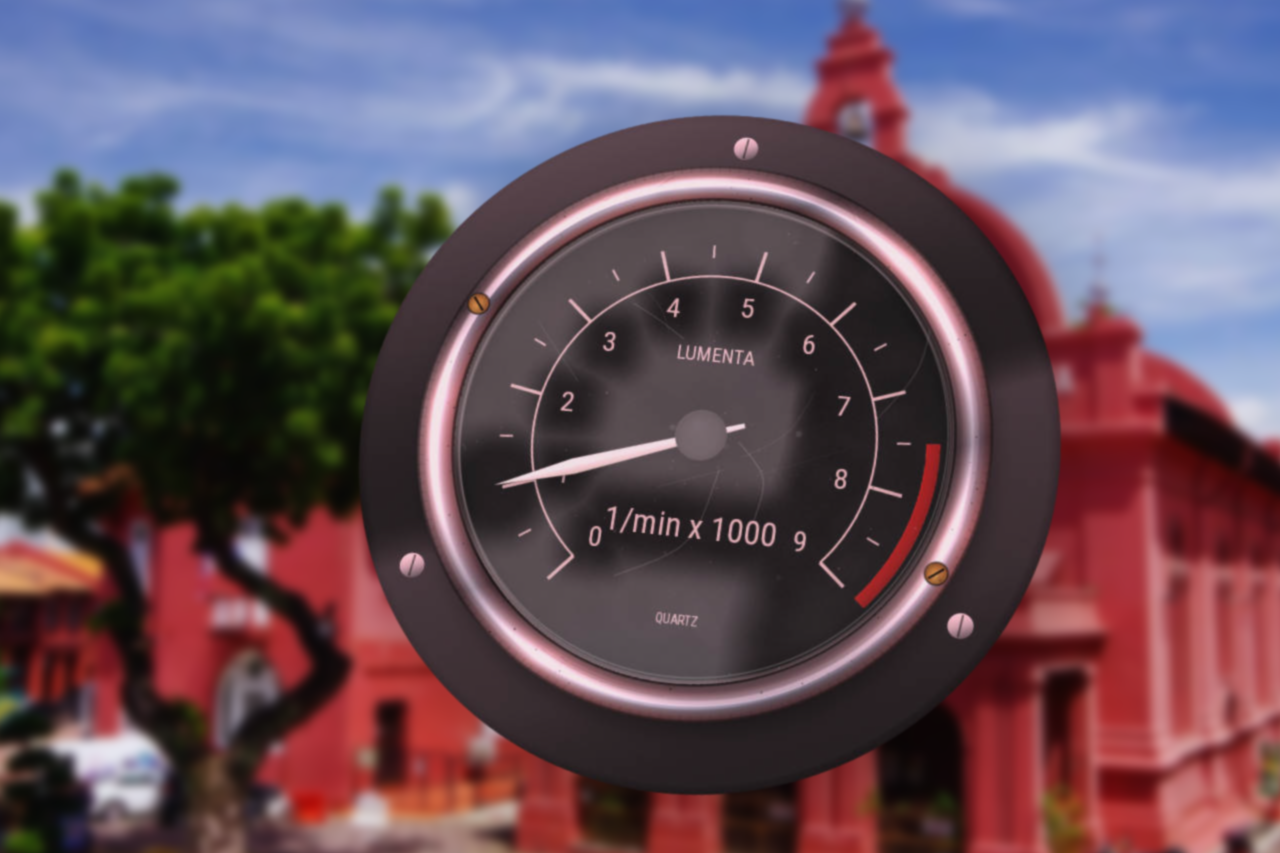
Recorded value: 1000 rpm
